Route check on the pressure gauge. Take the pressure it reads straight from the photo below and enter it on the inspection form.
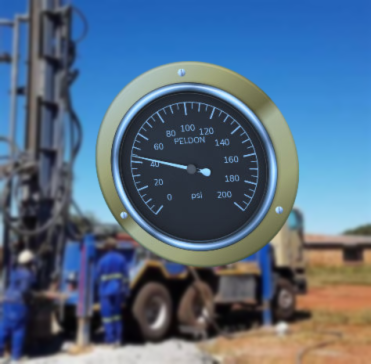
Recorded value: 45 psi
